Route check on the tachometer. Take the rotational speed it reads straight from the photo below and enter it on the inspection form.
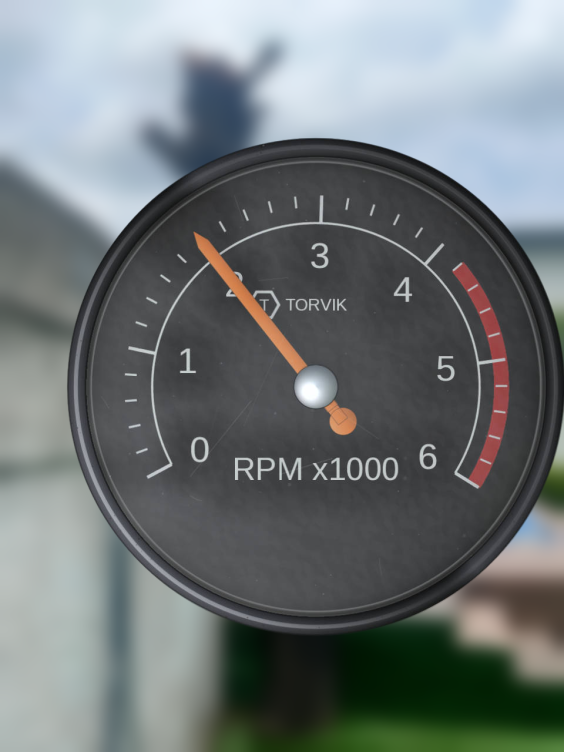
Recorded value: 2000 rpm
